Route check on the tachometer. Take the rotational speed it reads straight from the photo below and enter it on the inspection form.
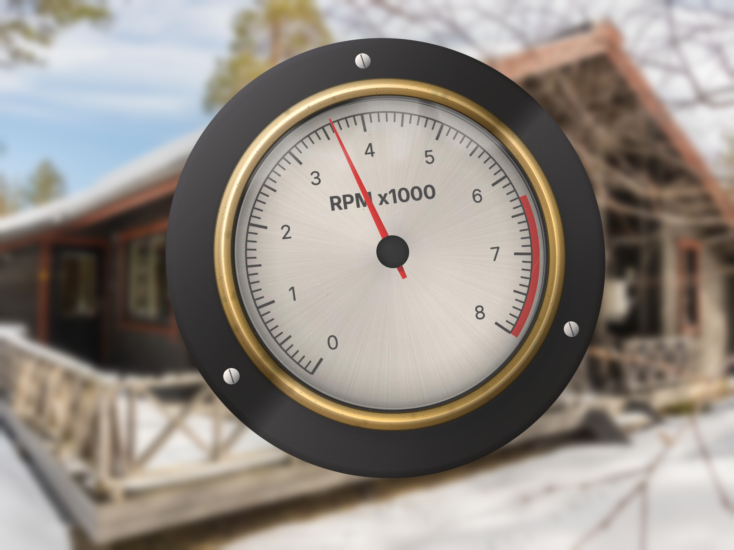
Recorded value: 3600 rpm
